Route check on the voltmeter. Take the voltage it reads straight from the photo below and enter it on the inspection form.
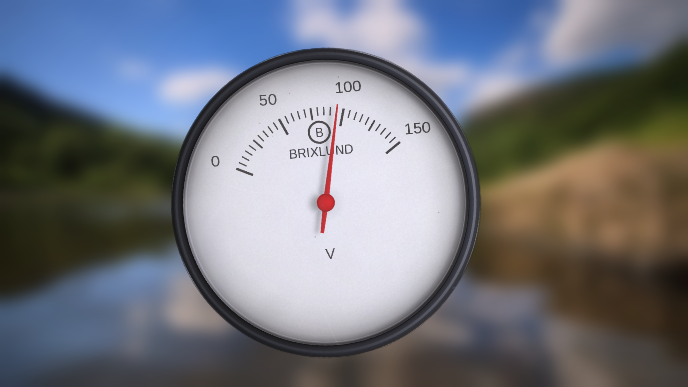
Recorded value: 95 V
